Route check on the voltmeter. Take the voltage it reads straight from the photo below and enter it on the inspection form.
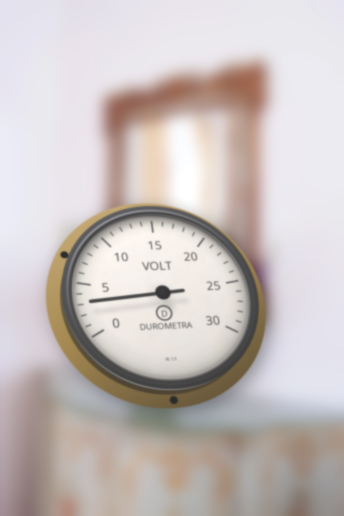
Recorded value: 3 V
